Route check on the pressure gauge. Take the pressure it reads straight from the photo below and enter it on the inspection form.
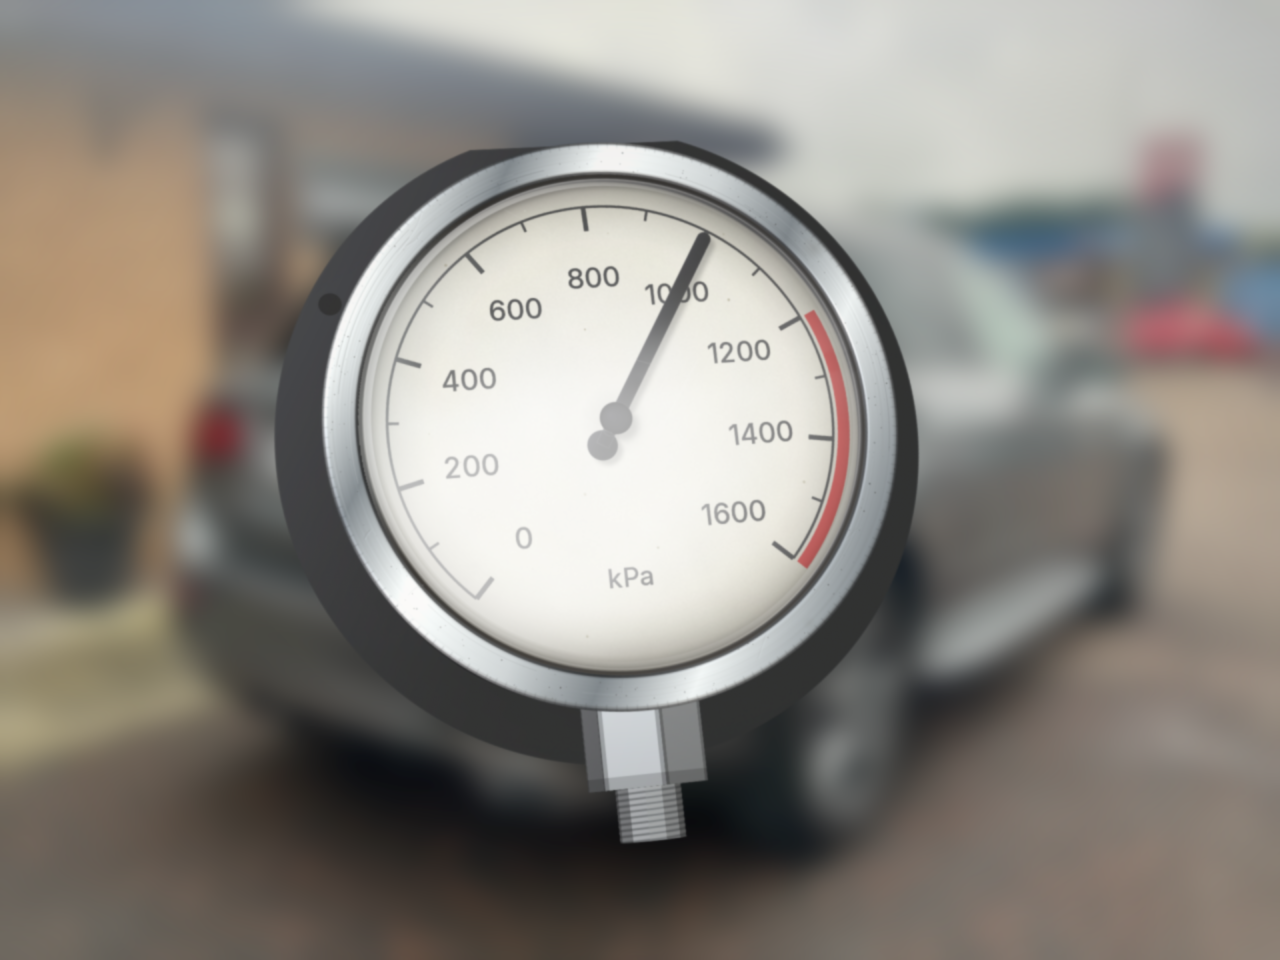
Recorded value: 1000 kPa
